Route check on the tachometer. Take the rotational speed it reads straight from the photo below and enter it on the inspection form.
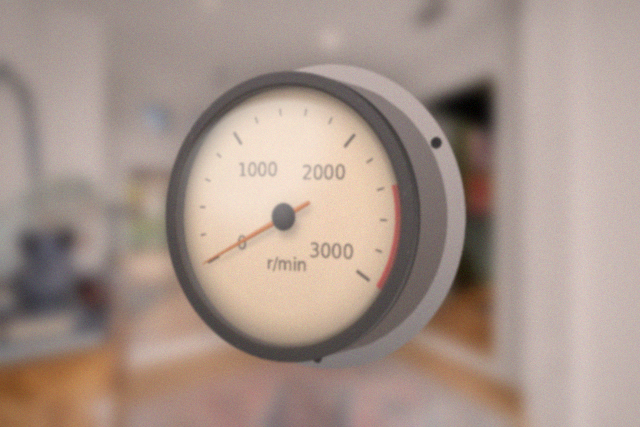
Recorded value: 0 rpm
